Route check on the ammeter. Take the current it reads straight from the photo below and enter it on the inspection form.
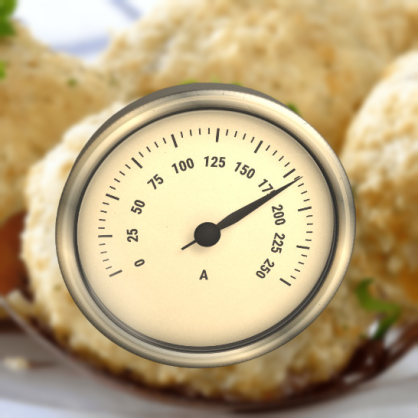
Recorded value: 180 A
